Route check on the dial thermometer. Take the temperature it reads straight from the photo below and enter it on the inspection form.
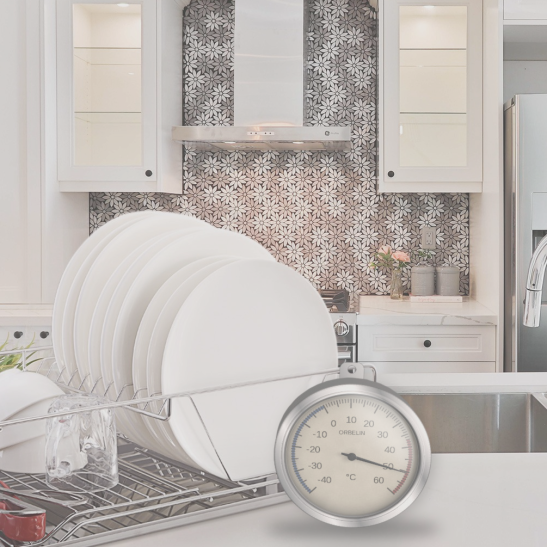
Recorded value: 50 °C
